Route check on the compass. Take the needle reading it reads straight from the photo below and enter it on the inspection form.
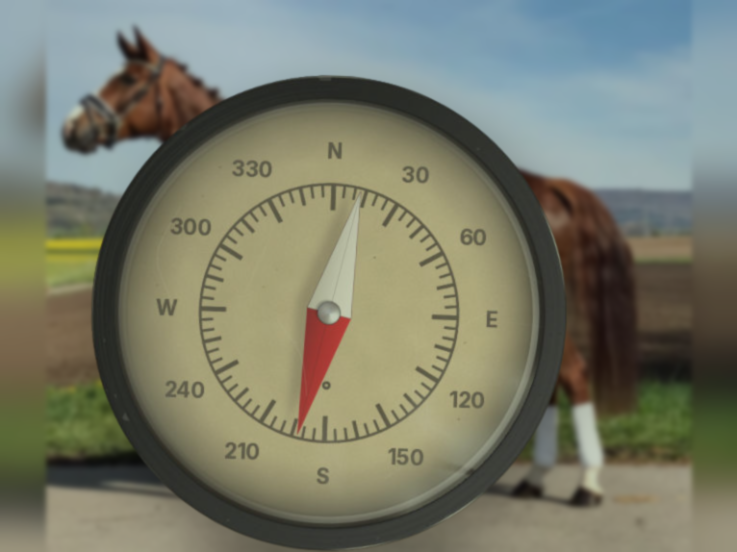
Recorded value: 192.5 °
